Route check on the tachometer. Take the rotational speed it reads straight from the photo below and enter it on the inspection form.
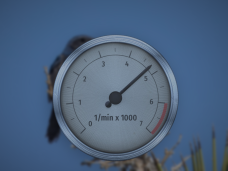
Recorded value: 4750 rpm
